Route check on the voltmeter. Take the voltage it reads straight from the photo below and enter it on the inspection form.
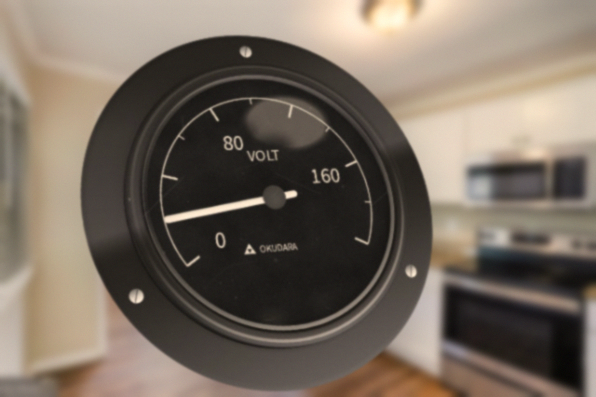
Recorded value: 20 V
